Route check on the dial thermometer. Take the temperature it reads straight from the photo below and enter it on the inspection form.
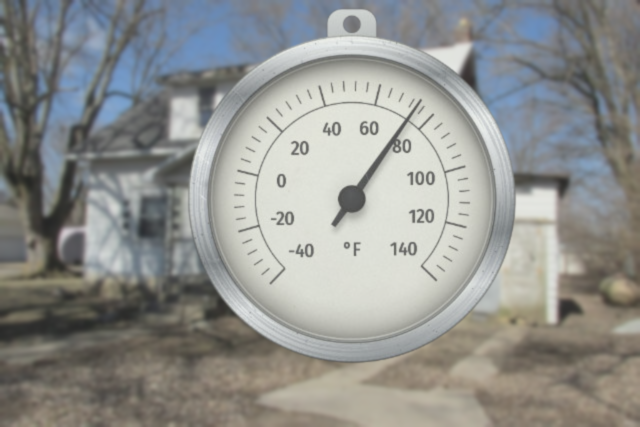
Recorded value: 74 °F
